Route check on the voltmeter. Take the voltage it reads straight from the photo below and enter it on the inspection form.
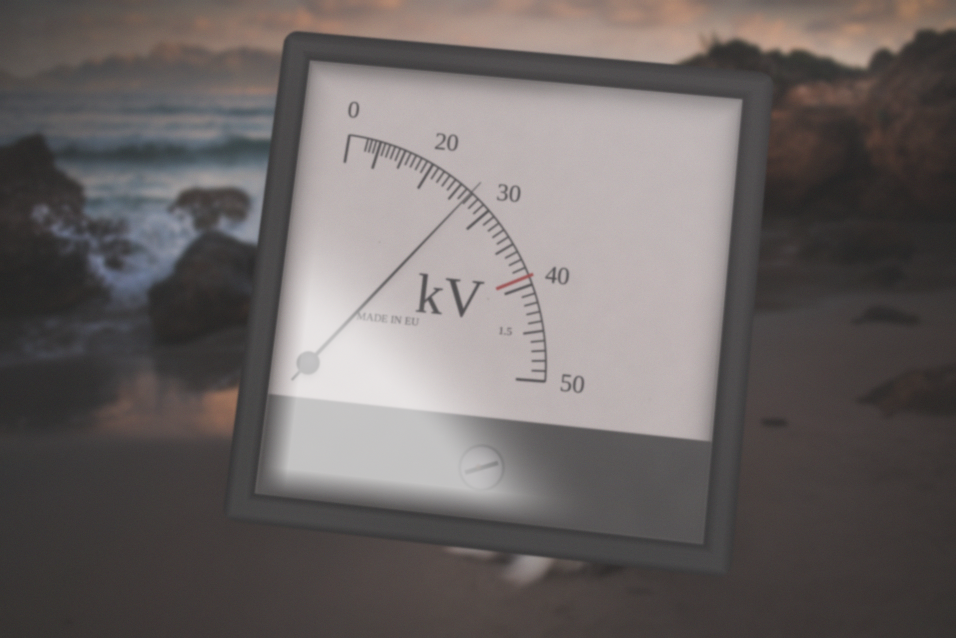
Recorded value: 27 kV
